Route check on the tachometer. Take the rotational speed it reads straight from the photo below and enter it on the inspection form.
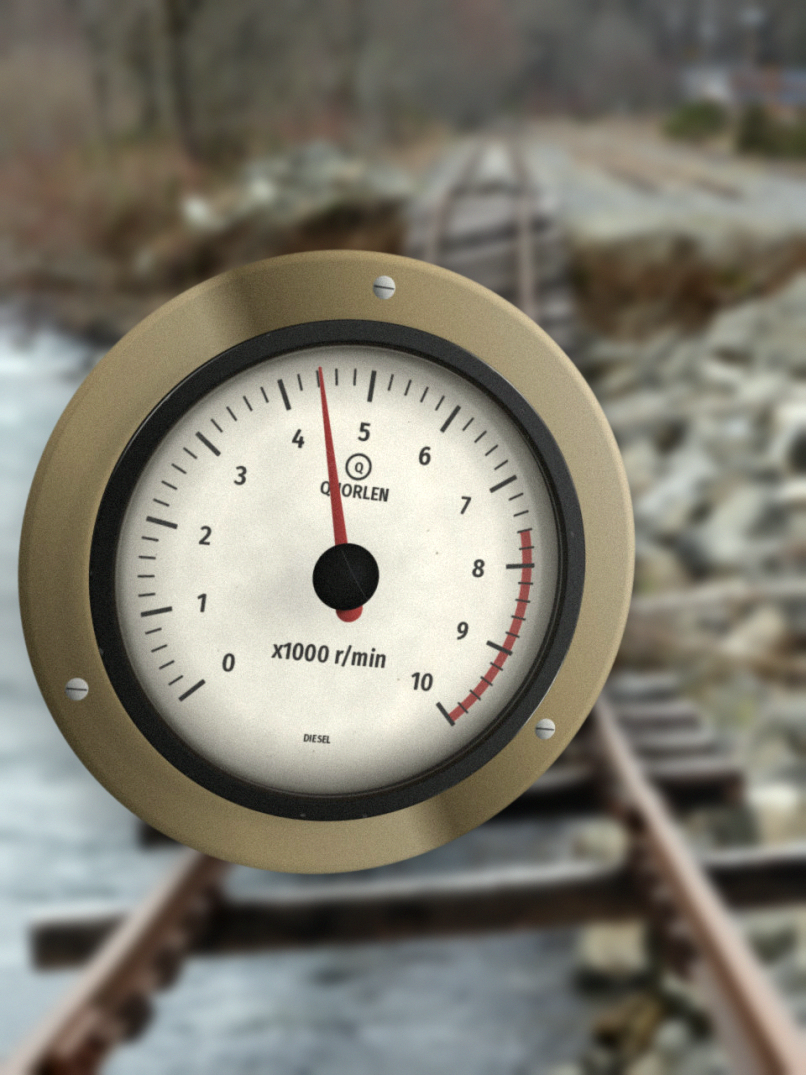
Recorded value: 4400 rpm
